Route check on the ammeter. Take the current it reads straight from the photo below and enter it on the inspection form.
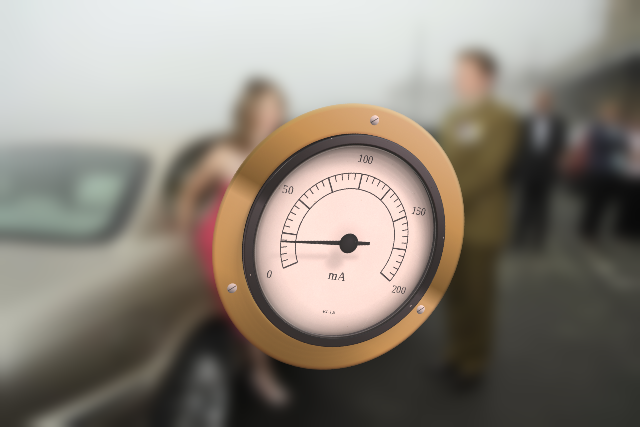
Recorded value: 20 mA
